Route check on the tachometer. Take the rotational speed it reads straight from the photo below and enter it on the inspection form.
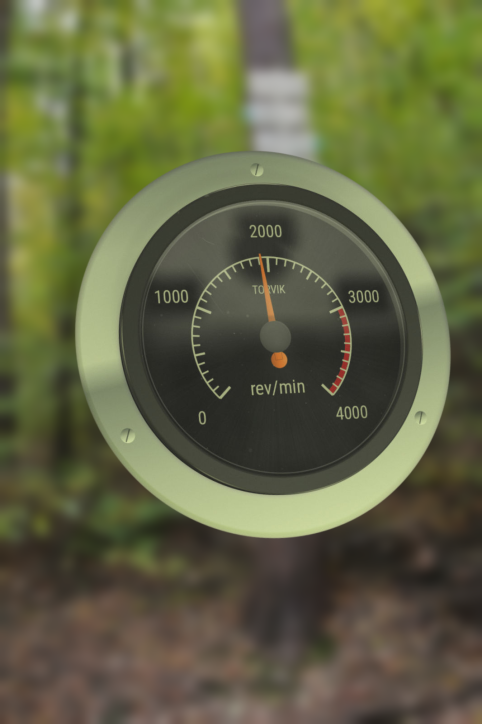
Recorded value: 1900 rpm
